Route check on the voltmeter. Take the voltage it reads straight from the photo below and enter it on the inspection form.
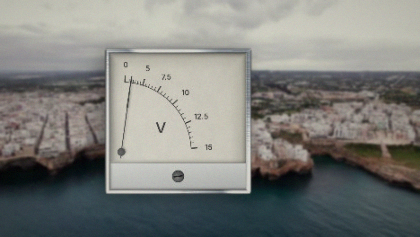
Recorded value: 2.5 V
